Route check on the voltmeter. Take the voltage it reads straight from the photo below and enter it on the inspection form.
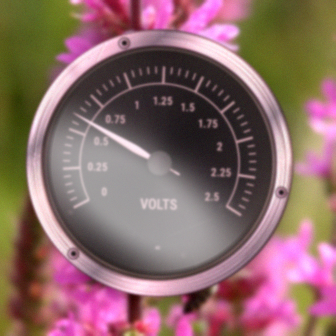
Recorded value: 0.6 V
